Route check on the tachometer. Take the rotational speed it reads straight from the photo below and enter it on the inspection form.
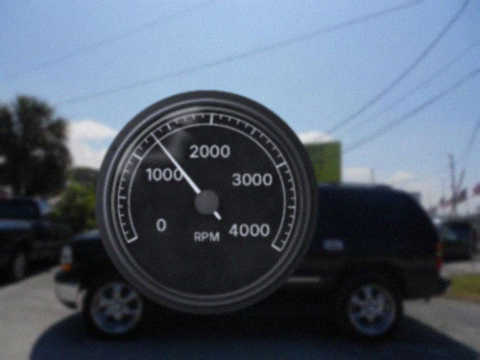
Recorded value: 1300 rpm
